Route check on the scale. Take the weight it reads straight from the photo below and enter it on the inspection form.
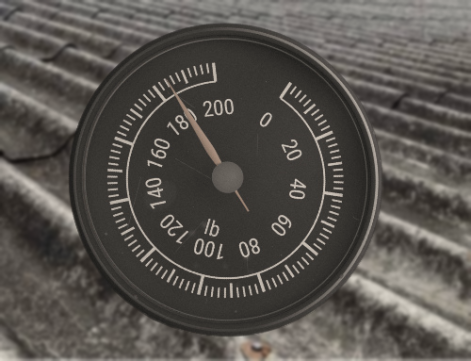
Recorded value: 184 lb
